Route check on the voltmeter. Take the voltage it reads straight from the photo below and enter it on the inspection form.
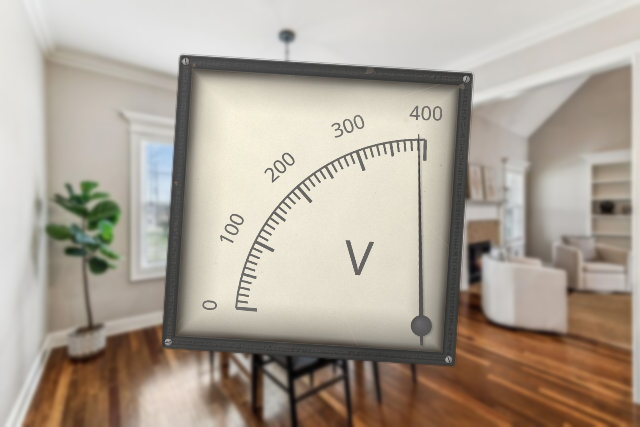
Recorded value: 390 V
